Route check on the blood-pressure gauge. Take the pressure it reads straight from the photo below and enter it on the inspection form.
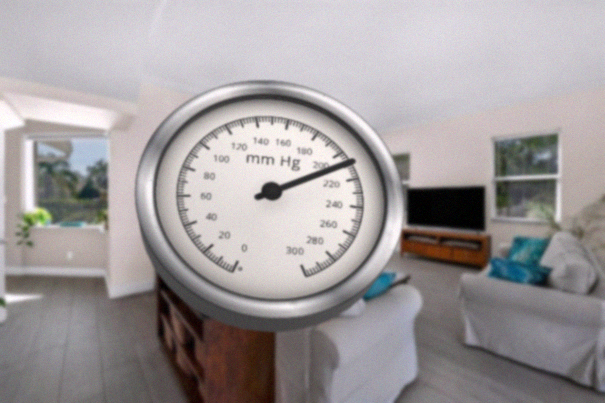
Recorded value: 210 mmHg
